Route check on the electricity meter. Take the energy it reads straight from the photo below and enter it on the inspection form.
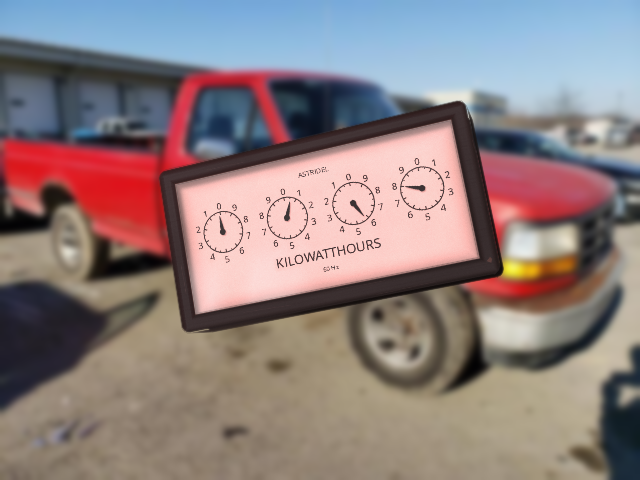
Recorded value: 58 kWh
